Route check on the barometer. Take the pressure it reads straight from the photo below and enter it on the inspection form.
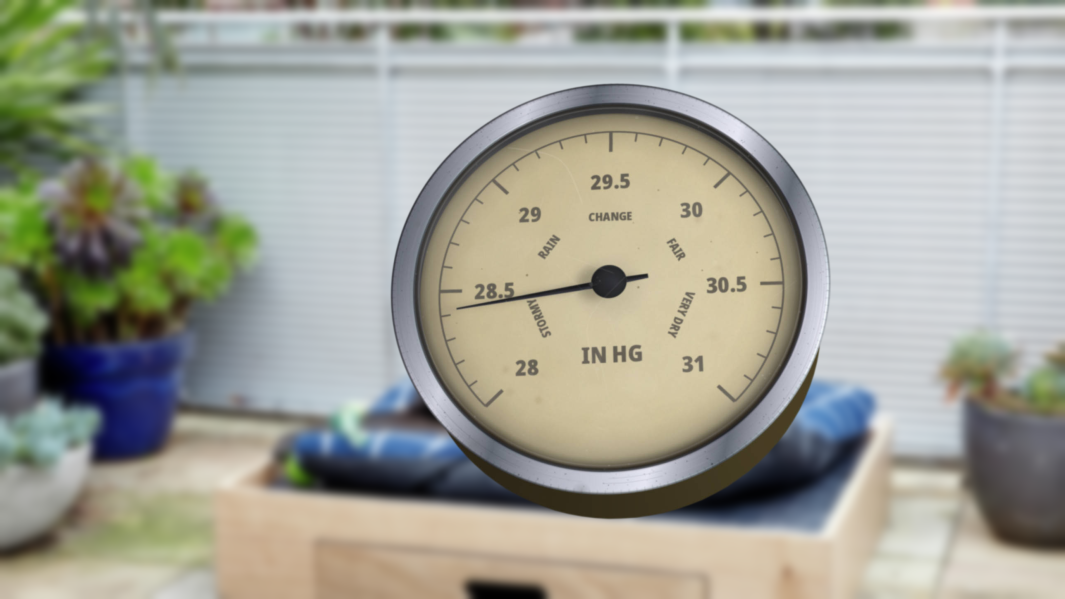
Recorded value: 28.4 inHg
